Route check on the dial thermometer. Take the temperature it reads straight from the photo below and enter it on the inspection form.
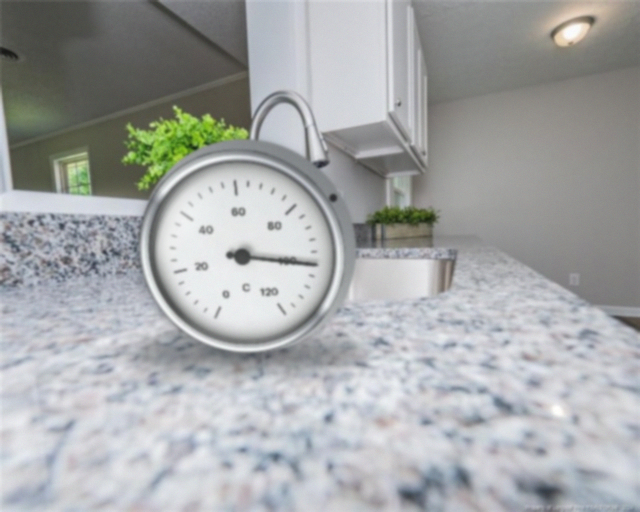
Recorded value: 100 °C
